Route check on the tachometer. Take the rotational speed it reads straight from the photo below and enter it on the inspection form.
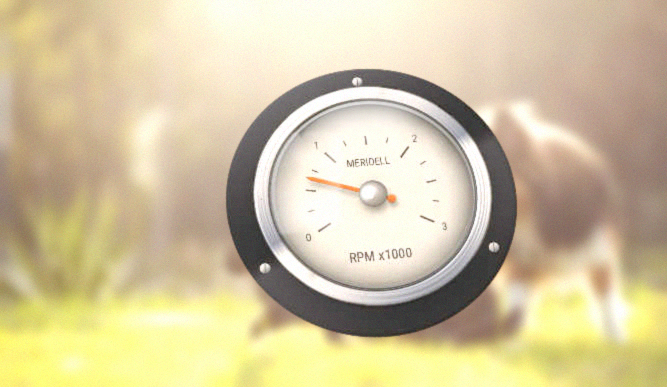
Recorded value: 625 rpm
